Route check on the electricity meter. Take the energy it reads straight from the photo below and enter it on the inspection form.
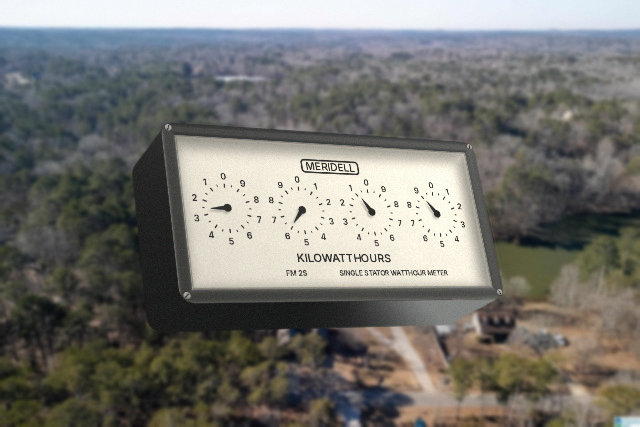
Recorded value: 2609 kWh
